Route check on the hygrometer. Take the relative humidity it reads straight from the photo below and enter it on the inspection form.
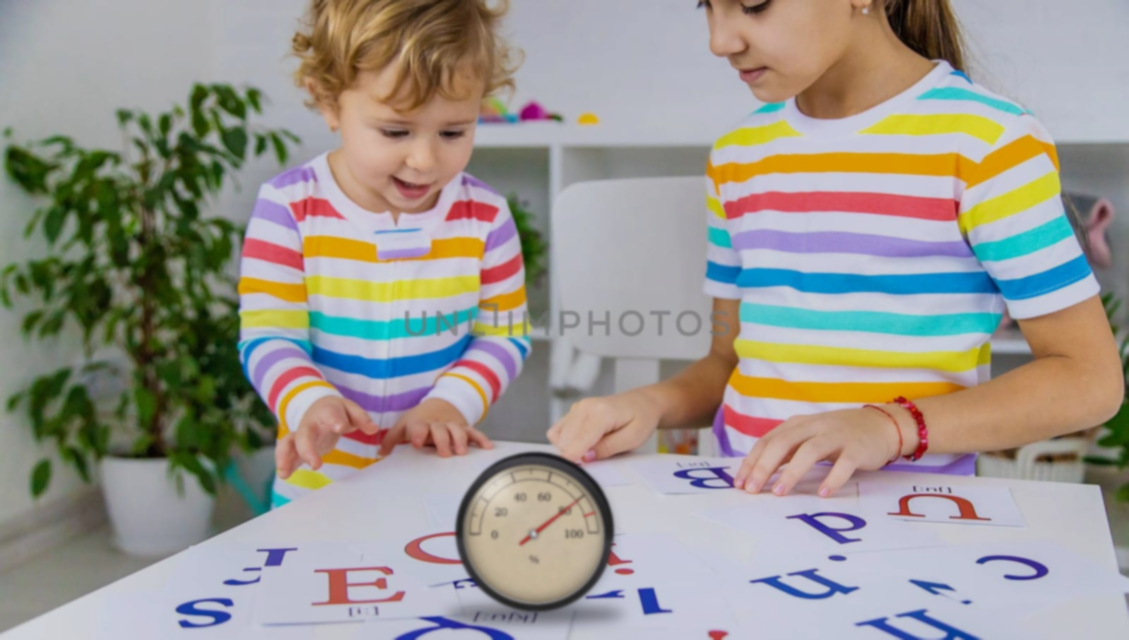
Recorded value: 80 %
